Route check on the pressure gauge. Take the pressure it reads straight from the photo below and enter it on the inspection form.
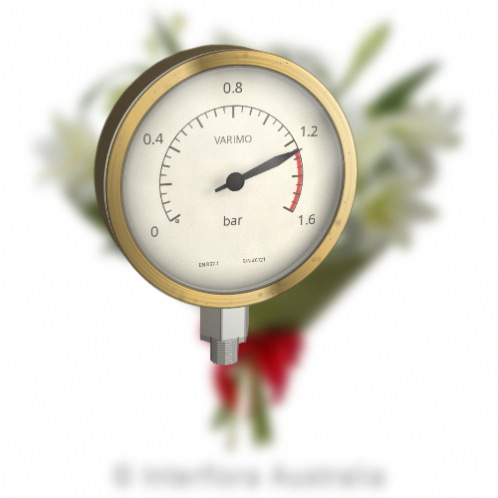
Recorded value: 1.25 bar
